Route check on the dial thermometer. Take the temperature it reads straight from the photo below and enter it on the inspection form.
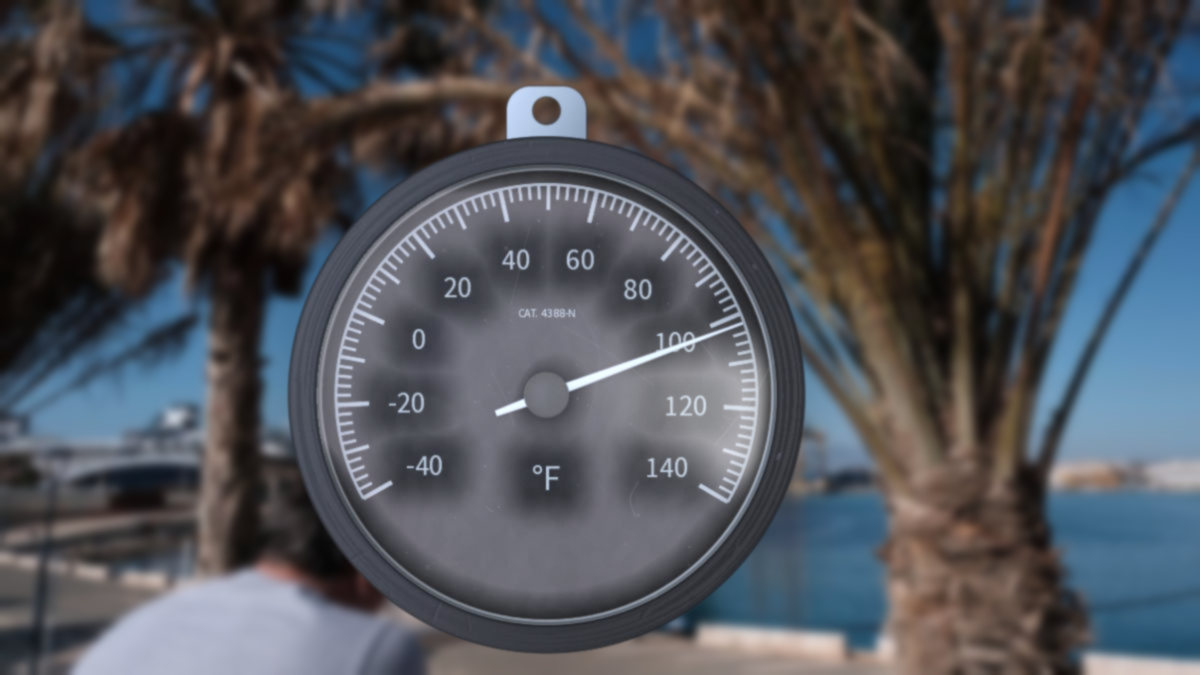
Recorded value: 102 °F
